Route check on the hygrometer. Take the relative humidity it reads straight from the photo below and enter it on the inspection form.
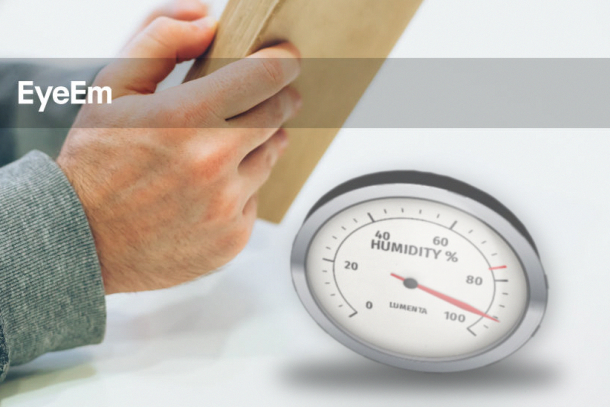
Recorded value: 92 %
